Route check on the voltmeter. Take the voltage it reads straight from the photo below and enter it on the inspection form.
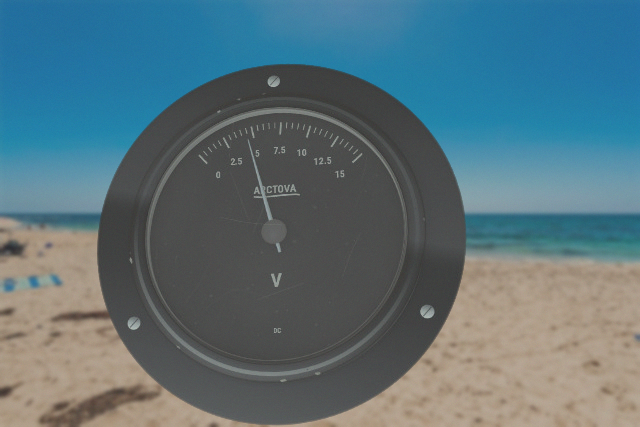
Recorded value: 4.5 V
